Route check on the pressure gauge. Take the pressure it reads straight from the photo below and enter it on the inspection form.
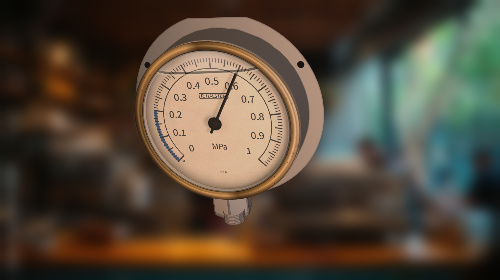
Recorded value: 0.6 MPa
